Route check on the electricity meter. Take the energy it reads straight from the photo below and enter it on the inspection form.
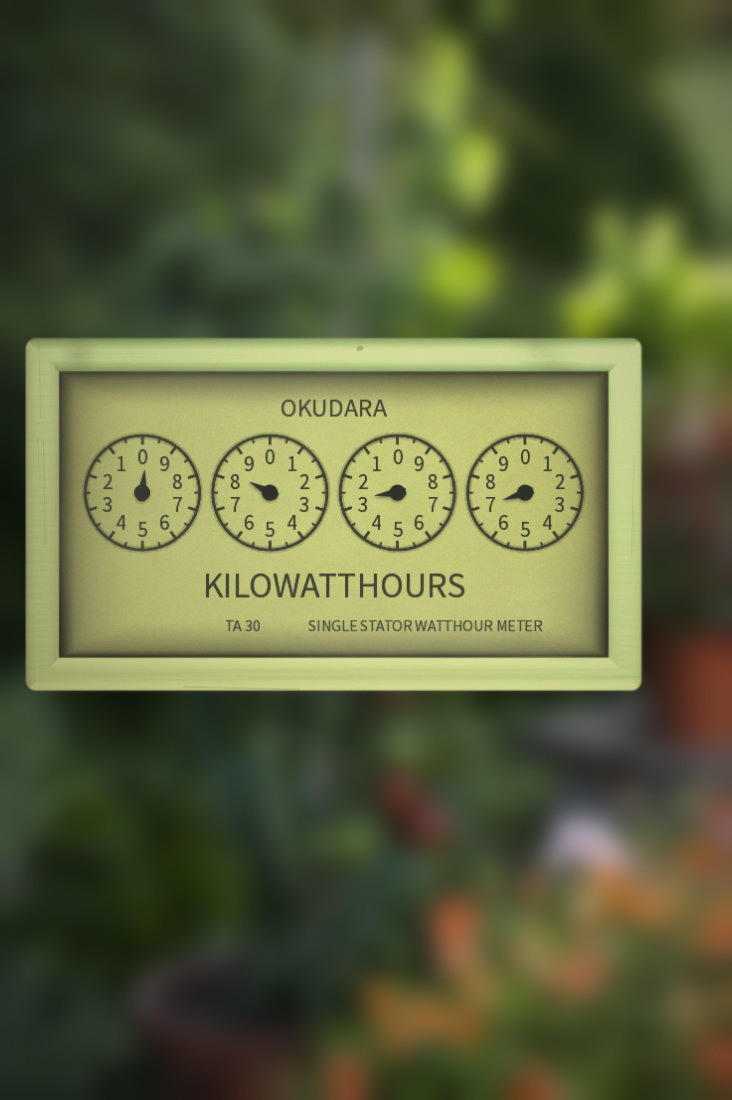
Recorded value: 9827 kWh
